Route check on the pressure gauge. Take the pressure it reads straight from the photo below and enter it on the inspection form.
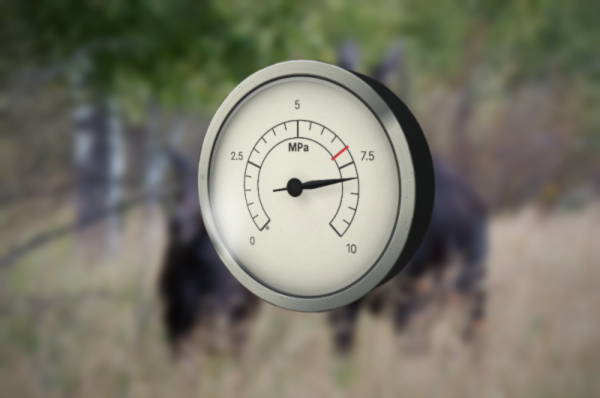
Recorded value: 8 MPa
